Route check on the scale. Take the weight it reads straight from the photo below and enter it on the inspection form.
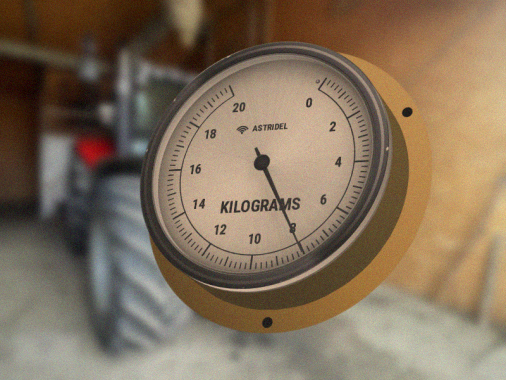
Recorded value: 8 kg
